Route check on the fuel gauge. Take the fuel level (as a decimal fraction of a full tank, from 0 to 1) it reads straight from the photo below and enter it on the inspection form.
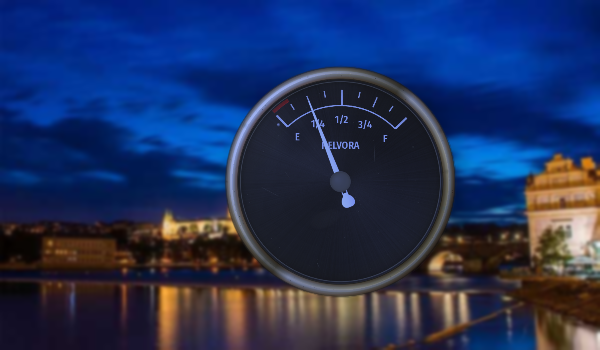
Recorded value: 0.25
